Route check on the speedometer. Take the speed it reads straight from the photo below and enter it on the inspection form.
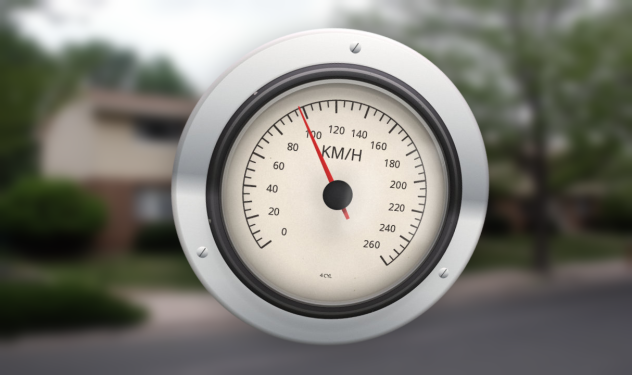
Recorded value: 97.5 km/h
